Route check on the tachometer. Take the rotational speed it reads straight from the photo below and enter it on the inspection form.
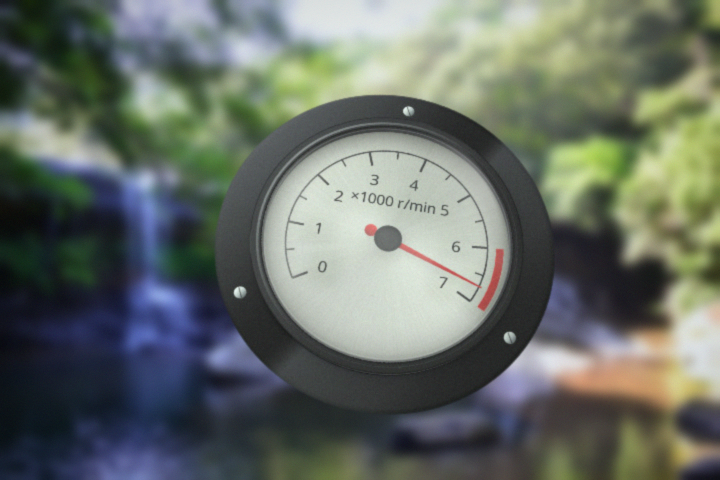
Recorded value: 6750 rpm
